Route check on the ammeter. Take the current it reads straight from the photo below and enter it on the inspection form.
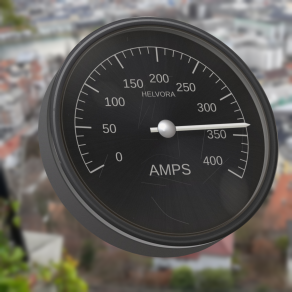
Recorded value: 340 A
